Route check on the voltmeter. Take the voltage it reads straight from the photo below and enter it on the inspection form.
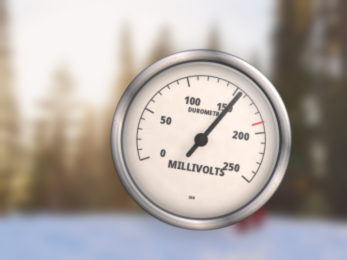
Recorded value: 155 mV
